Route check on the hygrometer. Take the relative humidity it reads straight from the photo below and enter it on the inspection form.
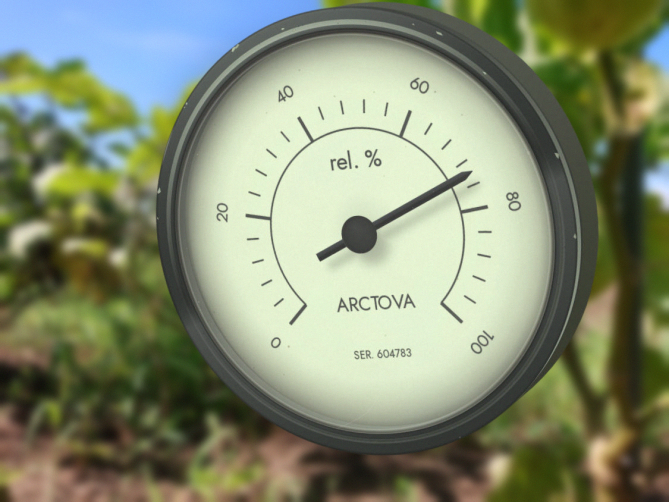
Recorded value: 74 %
